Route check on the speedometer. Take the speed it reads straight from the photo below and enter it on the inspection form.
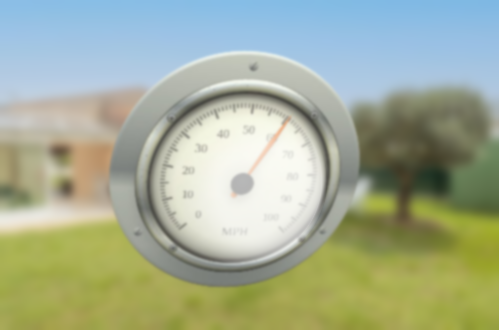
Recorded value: 60 mph
